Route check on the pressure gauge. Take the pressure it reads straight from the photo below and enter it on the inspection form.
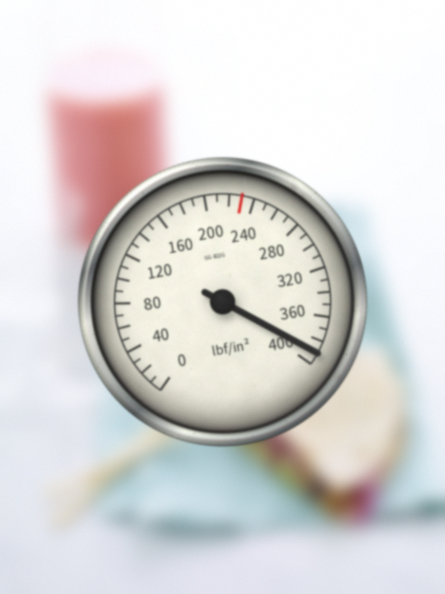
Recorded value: 390 psi
